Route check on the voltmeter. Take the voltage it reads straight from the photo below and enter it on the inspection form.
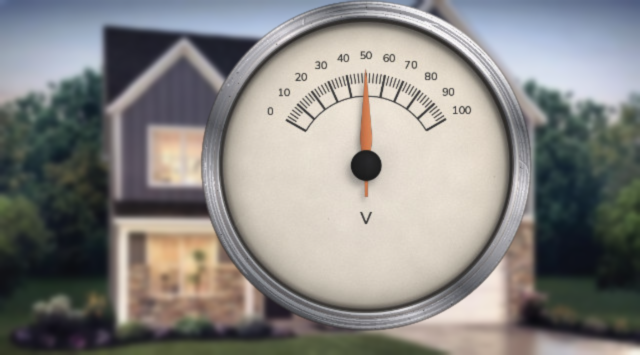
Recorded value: 50 V
